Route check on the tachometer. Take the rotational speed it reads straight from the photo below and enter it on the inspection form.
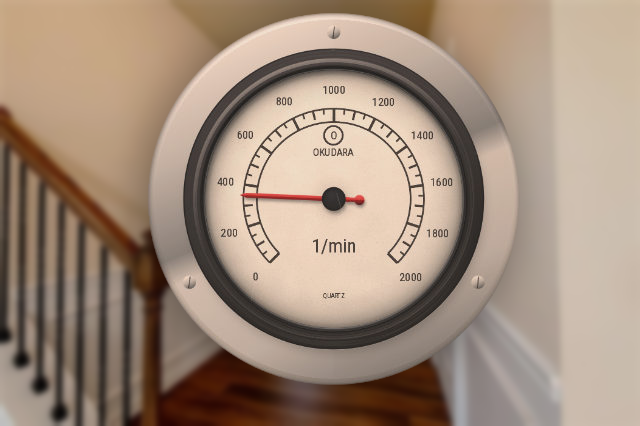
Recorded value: 350 rpm
